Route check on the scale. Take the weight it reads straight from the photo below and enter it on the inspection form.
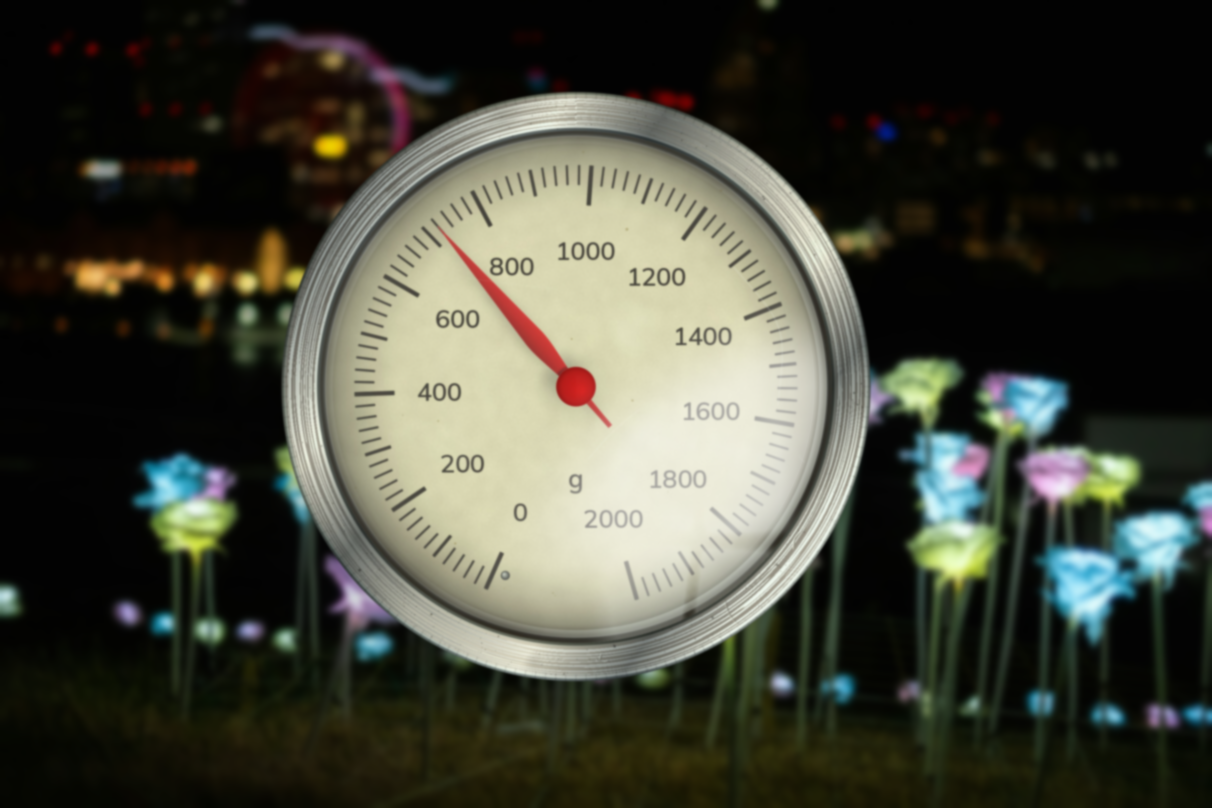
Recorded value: 720 g
